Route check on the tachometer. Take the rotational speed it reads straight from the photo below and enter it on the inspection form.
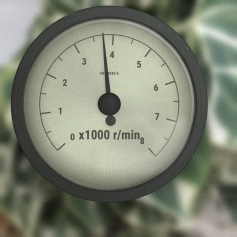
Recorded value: 3750 rpm
